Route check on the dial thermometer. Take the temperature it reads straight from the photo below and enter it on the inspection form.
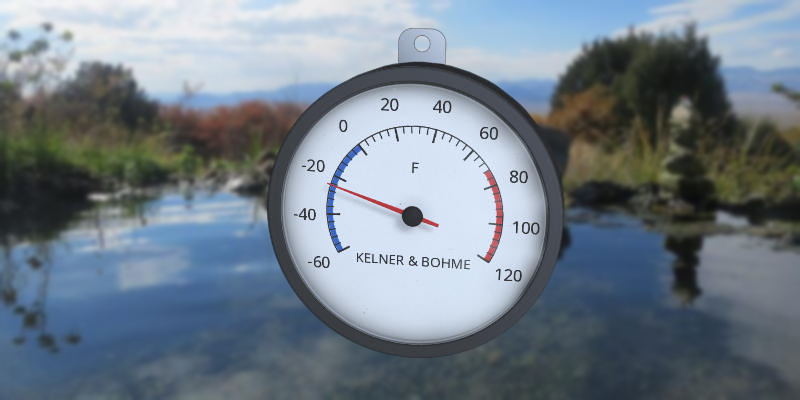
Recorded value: -24 °F
